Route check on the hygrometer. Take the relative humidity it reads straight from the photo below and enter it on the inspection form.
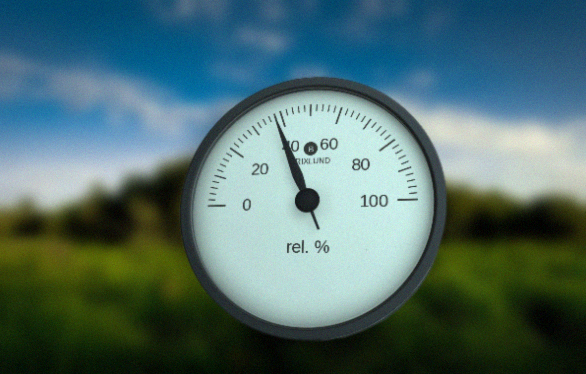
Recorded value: 38 %
